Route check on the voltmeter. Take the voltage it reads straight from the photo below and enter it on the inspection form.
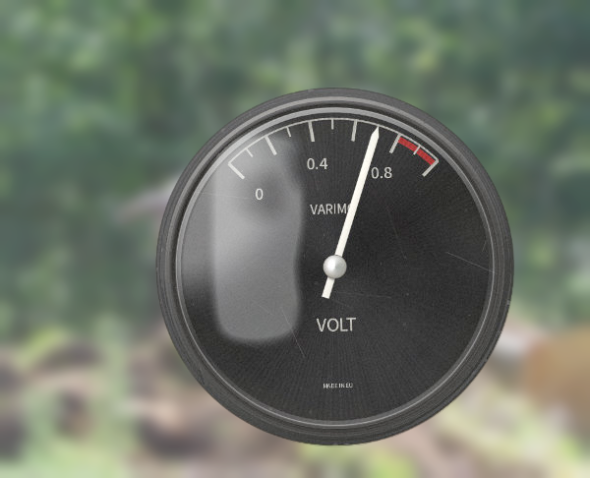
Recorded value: 0.7 V
